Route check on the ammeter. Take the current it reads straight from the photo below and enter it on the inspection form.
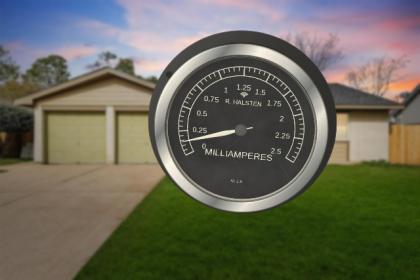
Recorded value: 0.15 mA
